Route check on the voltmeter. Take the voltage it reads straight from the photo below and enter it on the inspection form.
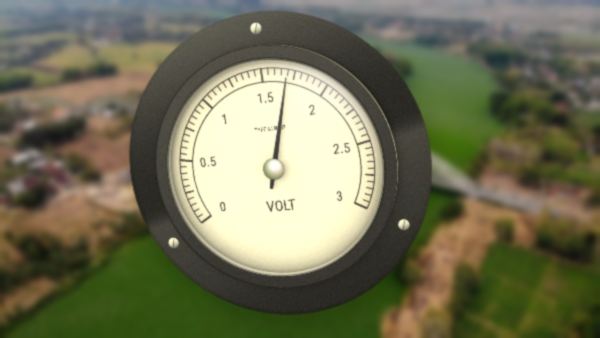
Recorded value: 1.7 V
